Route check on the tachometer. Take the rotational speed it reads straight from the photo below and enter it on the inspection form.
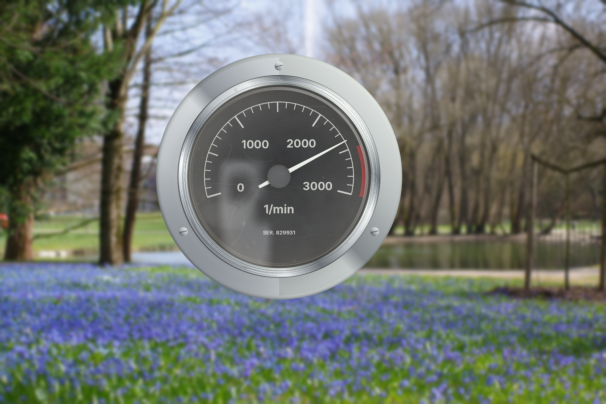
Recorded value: 2400 rpm
